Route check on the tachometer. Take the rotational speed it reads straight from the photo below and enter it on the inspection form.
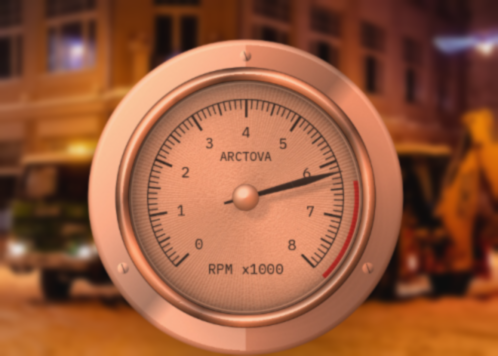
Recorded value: 6200 rpm
